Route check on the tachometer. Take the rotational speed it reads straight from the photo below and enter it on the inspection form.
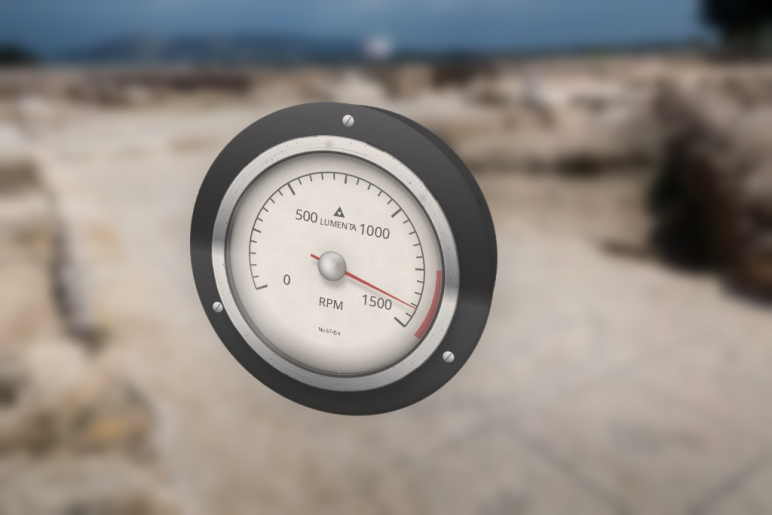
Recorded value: 1400 rpm
